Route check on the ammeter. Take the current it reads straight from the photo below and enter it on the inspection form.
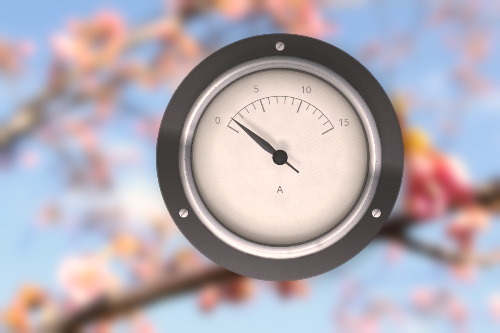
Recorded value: 1 A
